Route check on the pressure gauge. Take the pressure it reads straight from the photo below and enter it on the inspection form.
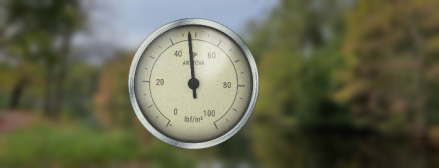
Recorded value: 47.5 psi
